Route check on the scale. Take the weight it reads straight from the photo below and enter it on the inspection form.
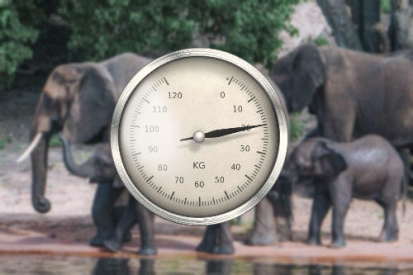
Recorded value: 20 kg
